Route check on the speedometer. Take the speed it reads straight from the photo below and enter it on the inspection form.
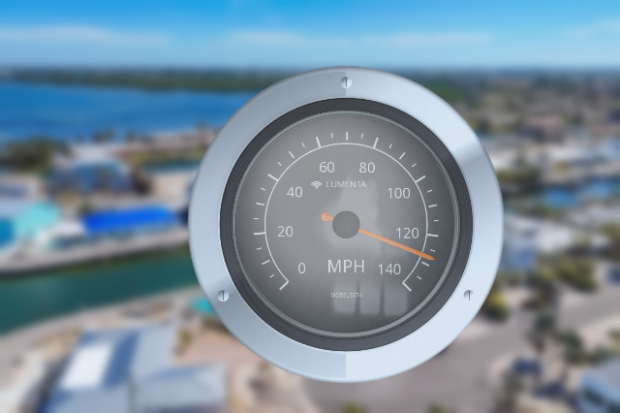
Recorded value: 127.5 mph
